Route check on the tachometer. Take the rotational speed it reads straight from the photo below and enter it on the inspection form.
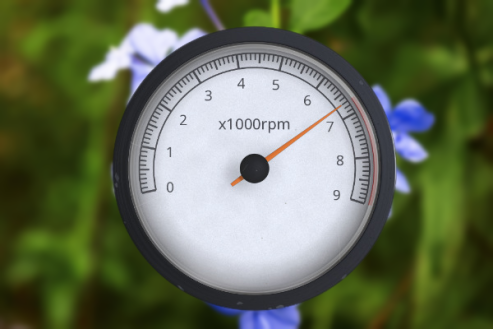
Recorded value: 6700 rpm
